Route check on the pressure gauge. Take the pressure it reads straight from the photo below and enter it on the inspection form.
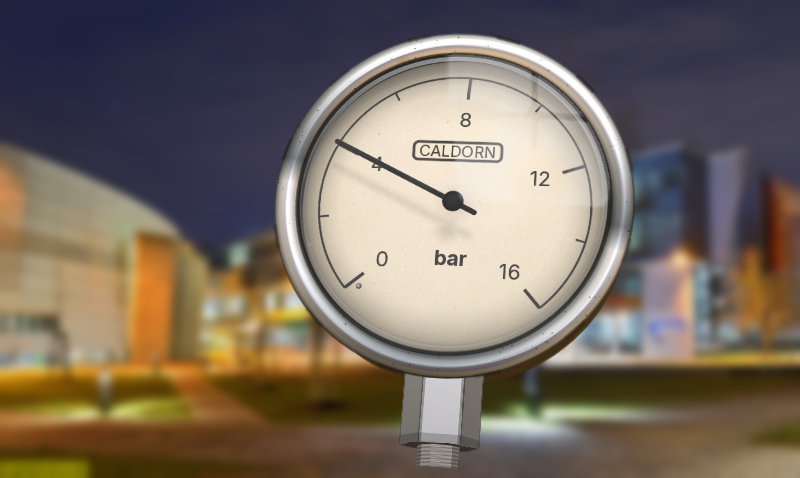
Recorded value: 4 bar
